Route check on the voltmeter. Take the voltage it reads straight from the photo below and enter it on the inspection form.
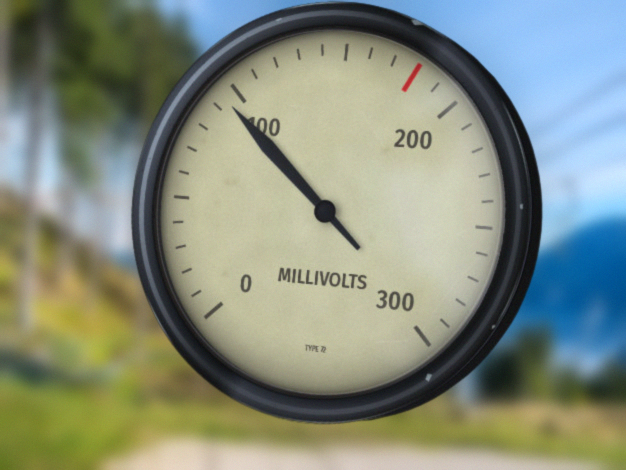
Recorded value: 95 mV
